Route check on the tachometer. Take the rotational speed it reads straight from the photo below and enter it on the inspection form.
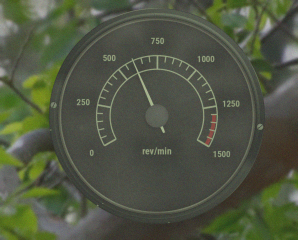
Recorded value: 600 rpm
